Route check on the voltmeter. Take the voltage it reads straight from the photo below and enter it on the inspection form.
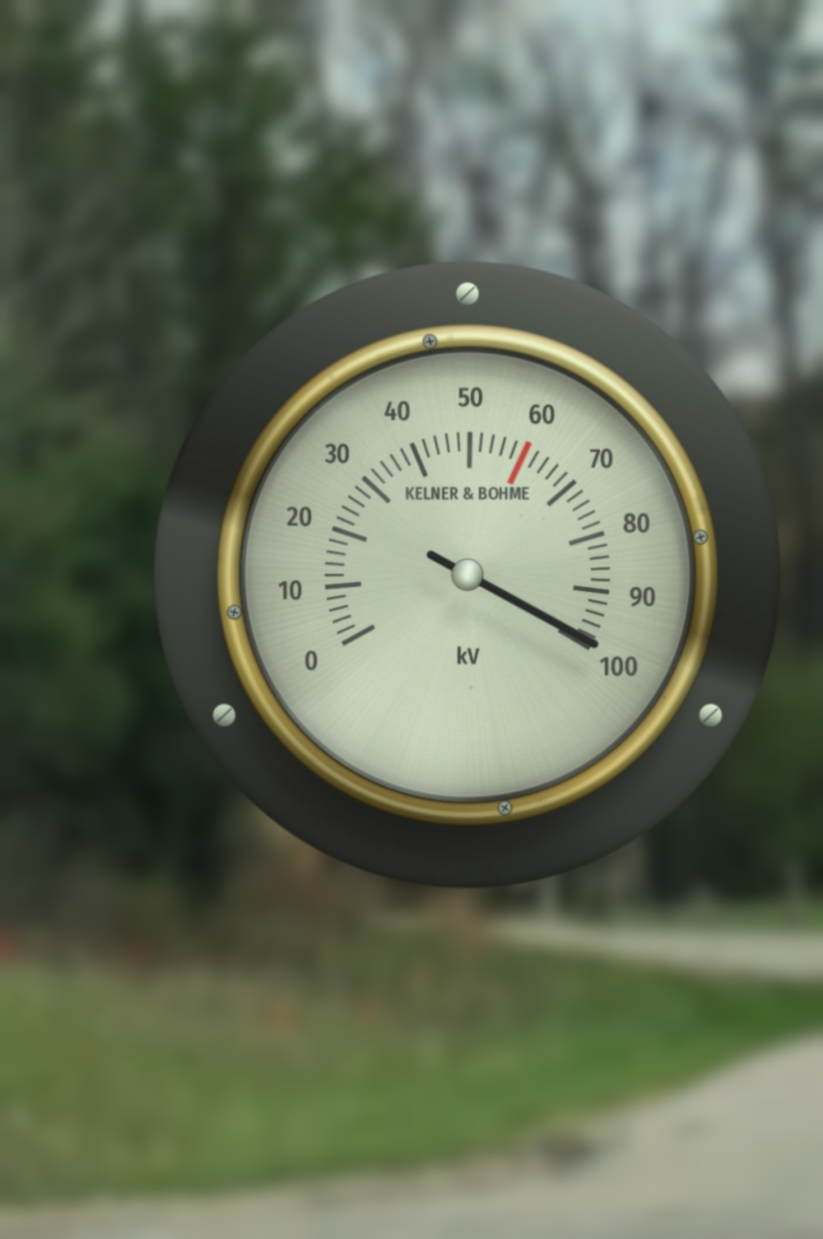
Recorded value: 99 kV
